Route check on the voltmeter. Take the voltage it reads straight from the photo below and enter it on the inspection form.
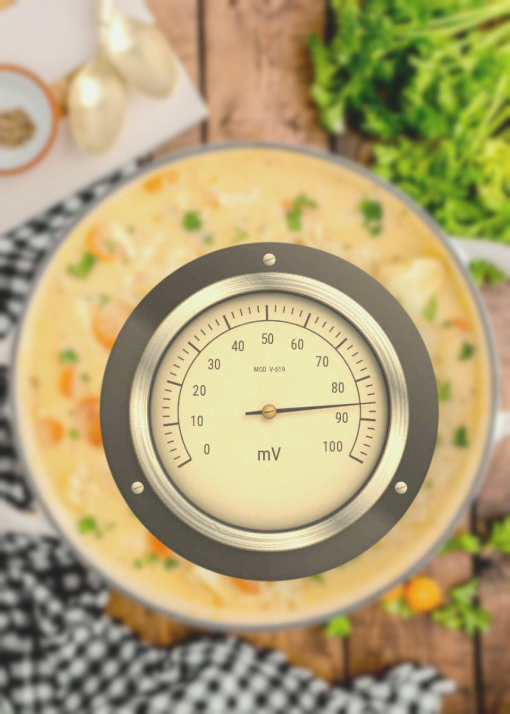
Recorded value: 86 mV
